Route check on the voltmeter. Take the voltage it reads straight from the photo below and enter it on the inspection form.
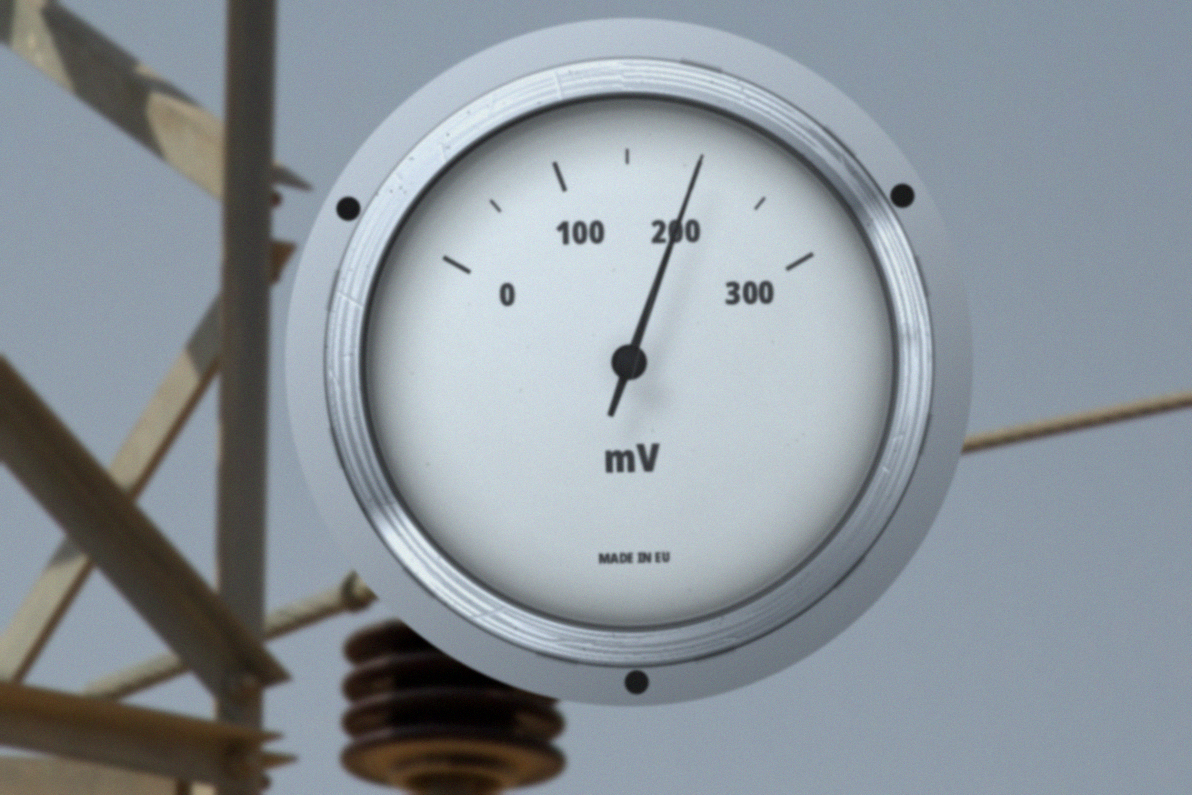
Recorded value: 200 mV
